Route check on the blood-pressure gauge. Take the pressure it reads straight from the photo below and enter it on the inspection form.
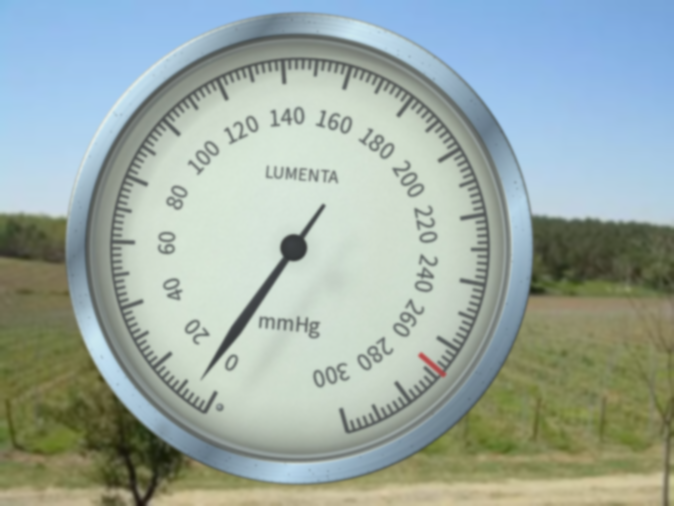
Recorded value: 6 mmHg
